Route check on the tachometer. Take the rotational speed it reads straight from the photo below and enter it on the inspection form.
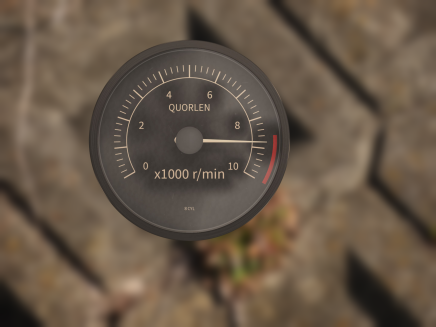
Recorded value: 8800 rpm
